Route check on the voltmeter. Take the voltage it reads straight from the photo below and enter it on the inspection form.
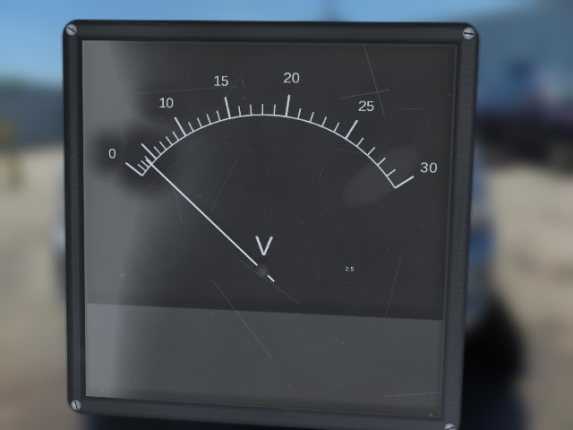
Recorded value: 4 V
